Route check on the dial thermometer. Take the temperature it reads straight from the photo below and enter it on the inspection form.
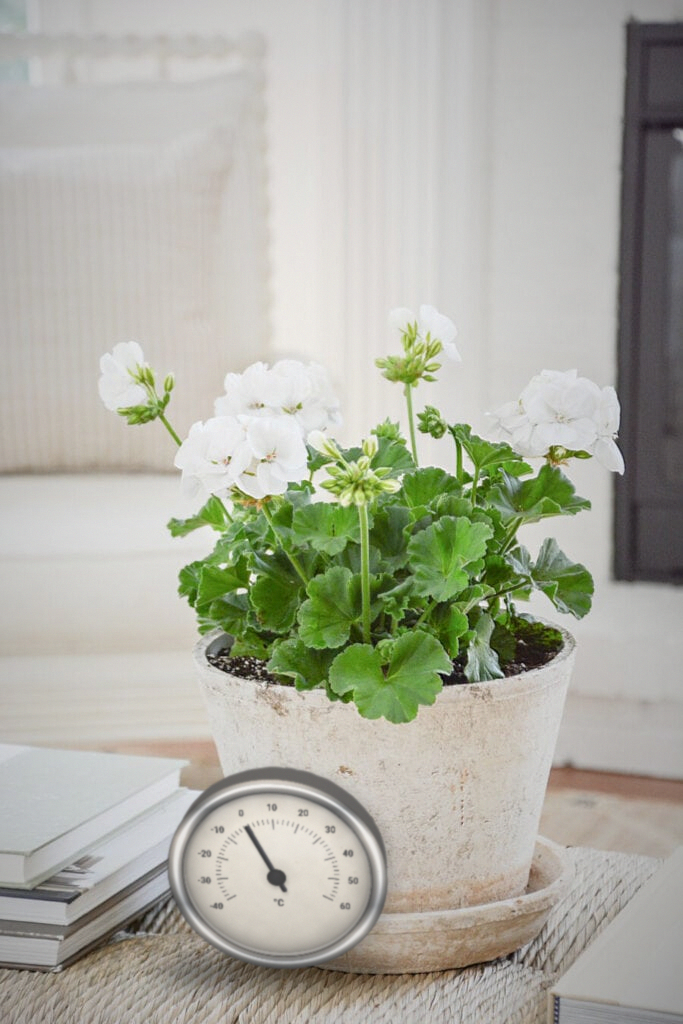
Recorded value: 0 °C
